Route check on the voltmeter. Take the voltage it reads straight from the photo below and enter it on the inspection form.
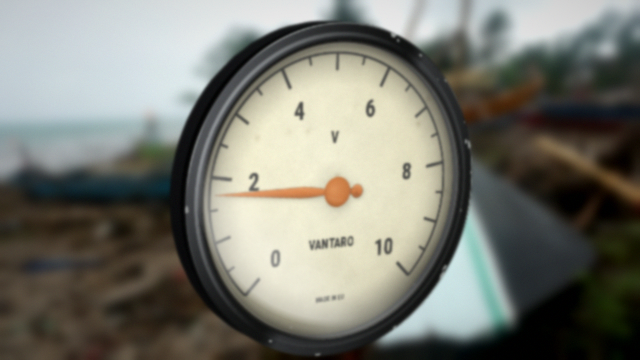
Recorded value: 1.75 V
